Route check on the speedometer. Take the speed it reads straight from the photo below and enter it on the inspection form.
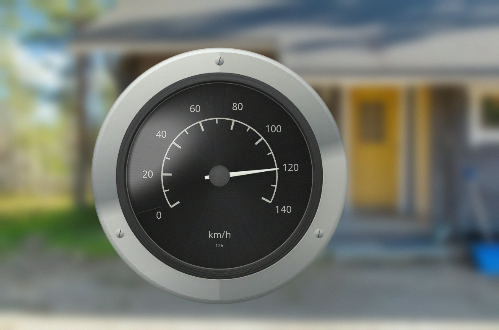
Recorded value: 120 km/h
